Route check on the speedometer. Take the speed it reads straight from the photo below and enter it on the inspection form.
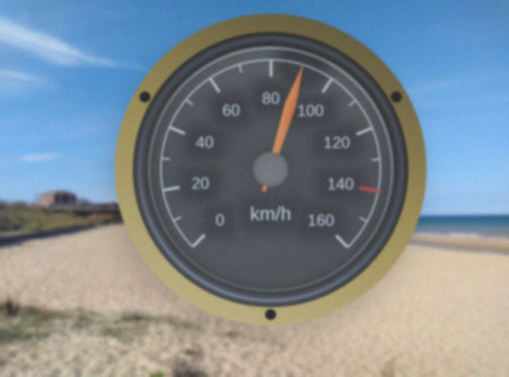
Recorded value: 90 km/h
